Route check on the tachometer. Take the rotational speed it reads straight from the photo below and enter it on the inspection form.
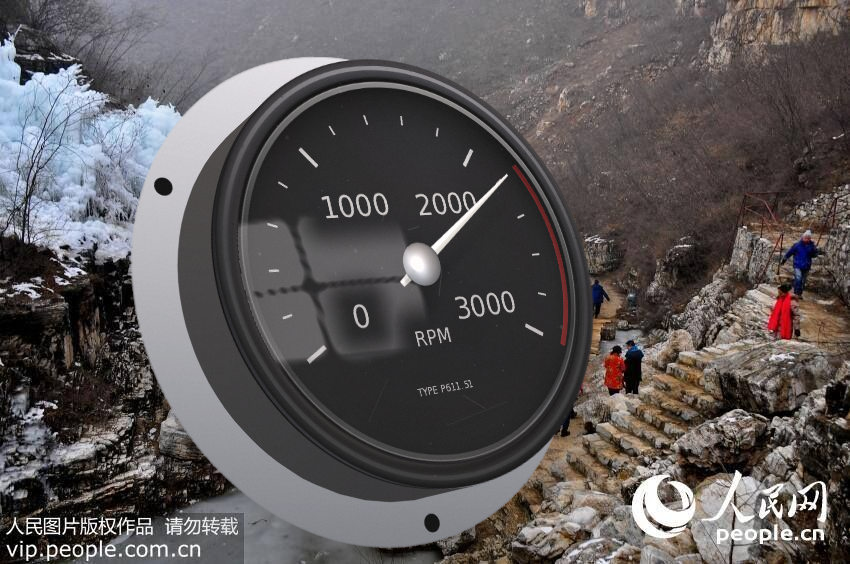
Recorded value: 2200 rpm
